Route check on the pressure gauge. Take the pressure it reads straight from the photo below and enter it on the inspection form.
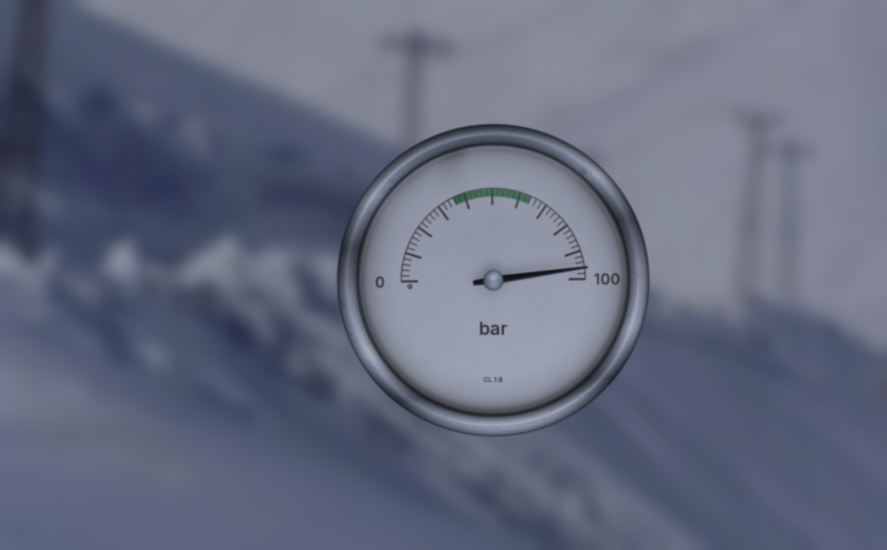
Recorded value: 96 bar
